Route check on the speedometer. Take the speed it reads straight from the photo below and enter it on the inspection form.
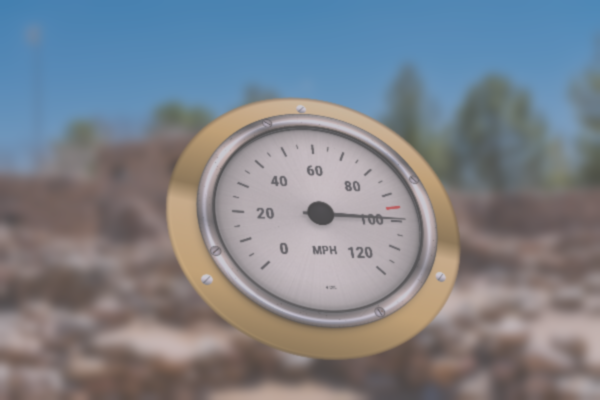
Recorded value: 100 mph
